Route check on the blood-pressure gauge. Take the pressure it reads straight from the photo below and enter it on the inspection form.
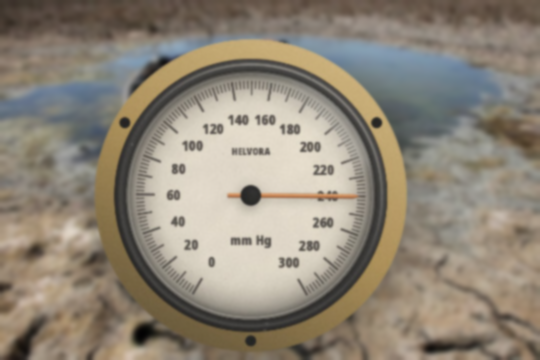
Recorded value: 240 mmHg
